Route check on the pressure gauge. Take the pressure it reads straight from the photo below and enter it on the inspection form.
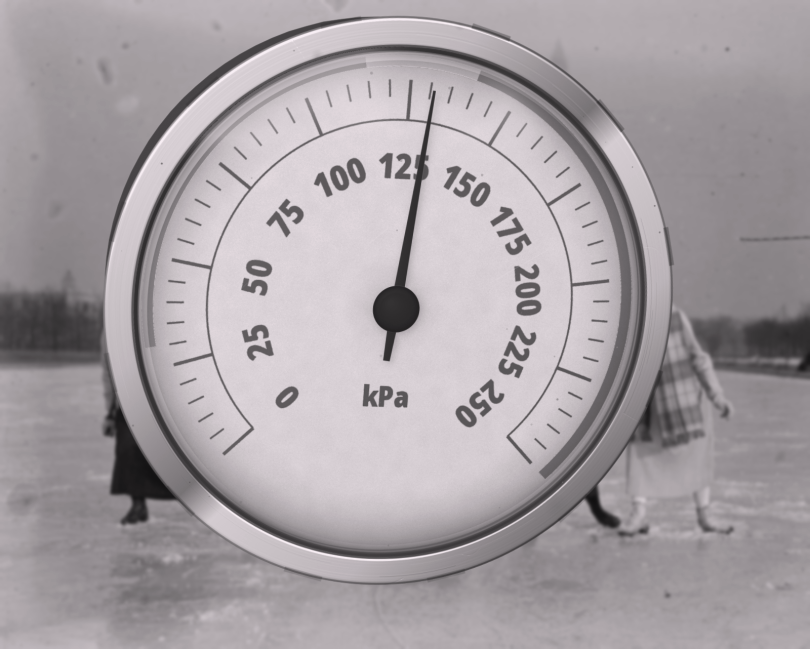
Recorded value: 130 kPa
